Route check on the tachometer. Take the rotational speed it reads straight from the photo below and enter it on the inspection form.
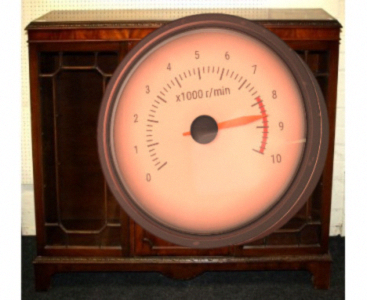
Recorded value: 8600 rpm
